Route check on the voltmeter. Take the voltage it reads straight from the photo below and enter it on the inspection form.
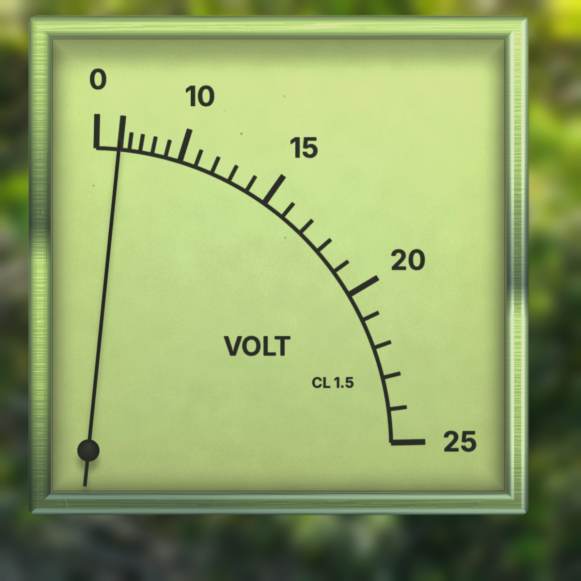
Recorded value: 5 V
